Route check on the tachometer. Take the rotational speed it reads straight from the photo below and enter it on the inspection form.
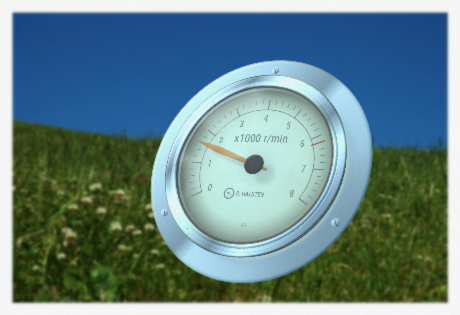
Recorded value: 1600 rpm
